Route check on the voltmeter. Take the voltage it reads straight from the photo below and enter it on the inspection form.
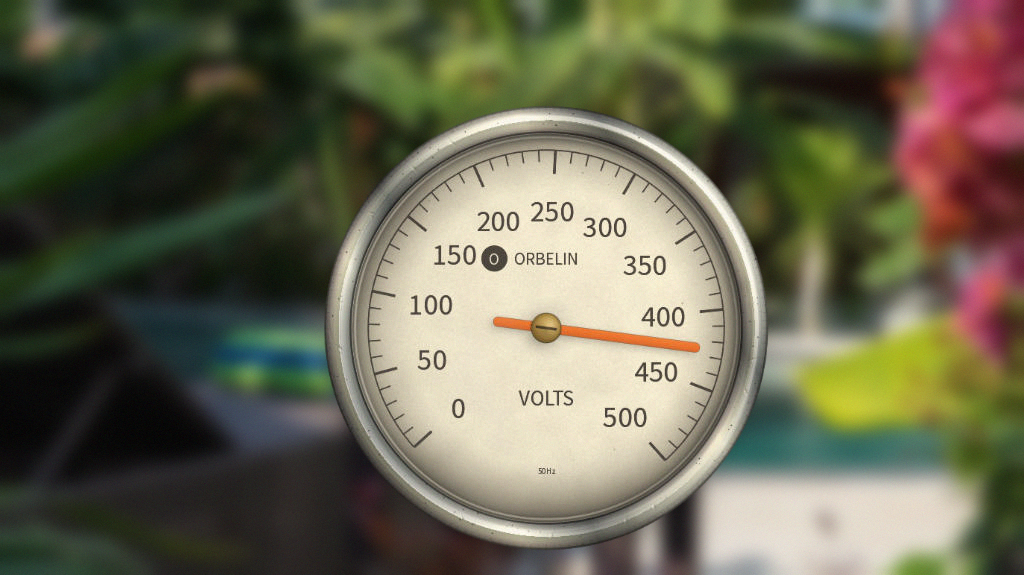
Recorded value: 425 V
